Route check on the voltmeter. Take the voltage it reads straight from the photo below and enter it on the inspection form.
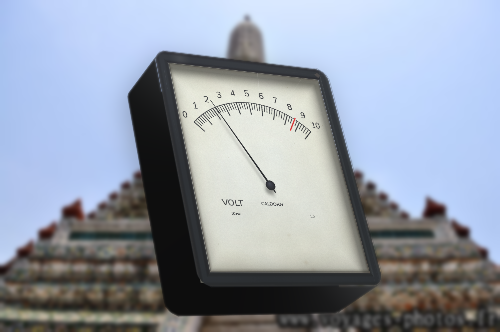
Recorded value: 2 V
